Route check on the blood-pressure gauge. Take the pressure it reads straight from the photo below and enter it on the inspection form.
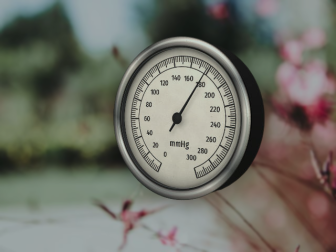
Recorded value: 180 mmHg
